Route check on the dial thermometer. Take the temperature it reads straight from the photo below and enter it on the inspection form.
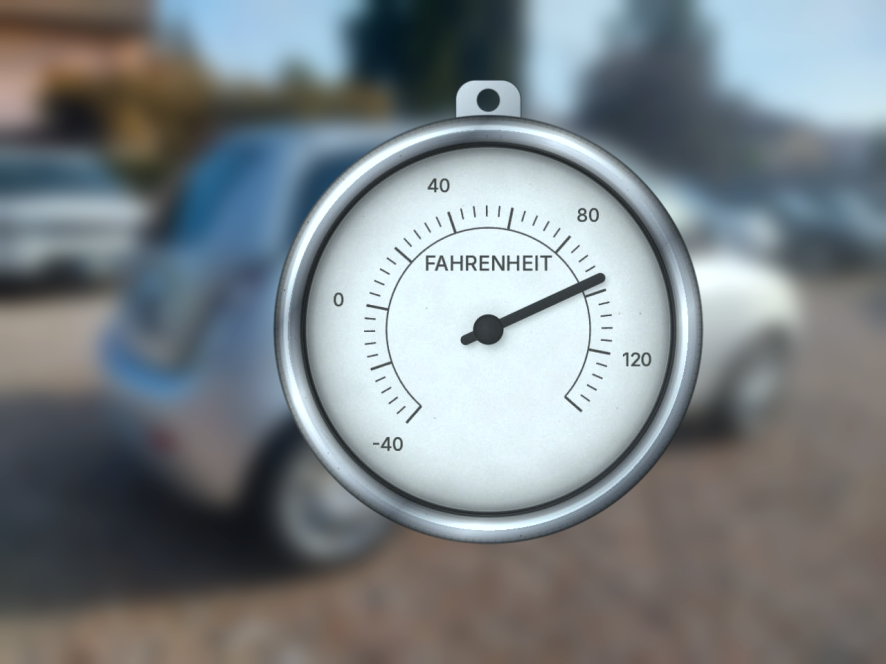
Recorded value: 96 °F
